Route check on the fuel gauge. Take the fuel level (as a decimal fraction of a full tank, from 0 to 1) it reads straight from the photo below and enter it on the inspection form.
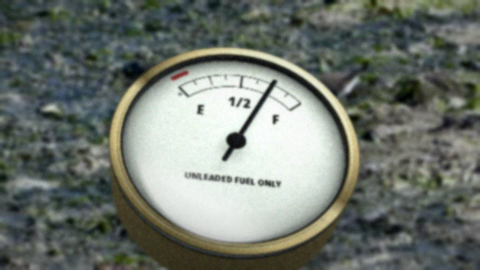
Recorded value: 0.75
